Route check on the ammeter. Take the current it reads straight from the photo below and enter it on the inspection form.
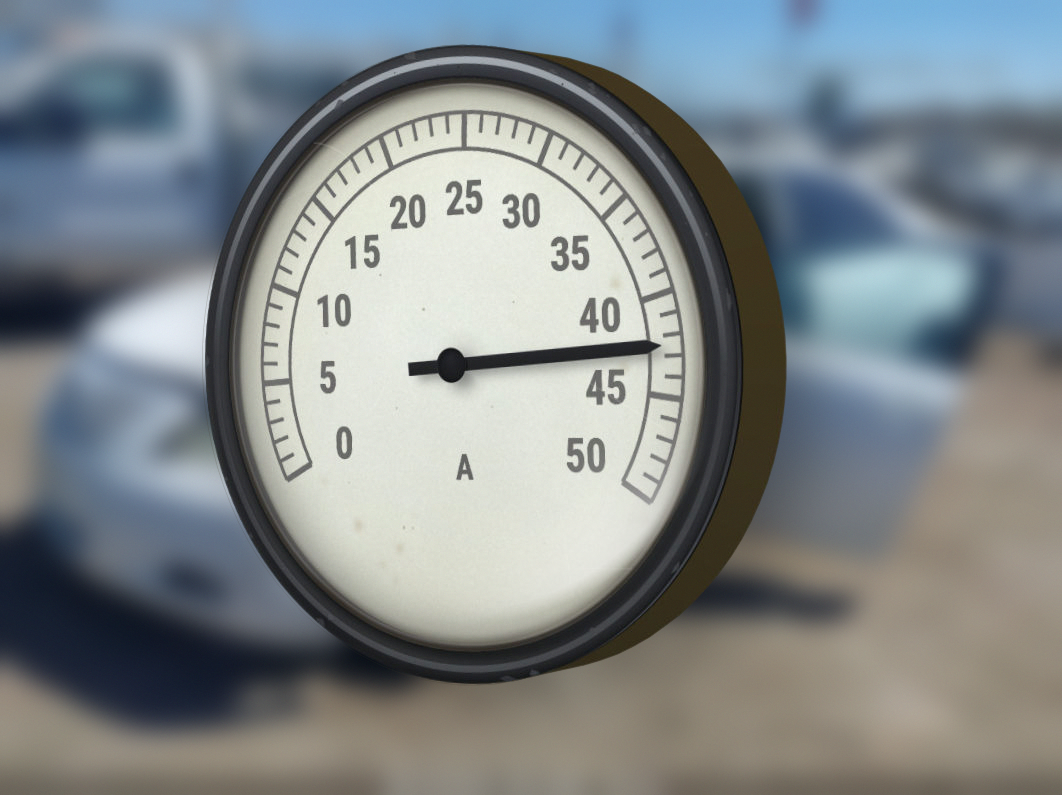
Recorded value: 42.5 A
